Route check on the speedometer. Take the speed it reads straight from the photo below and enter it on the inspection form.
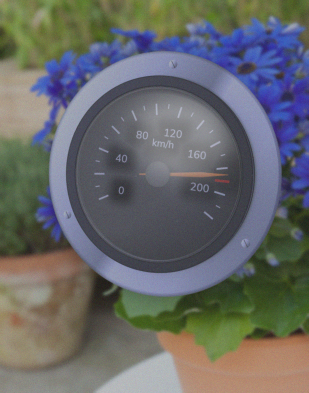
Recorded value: 185 km/h
